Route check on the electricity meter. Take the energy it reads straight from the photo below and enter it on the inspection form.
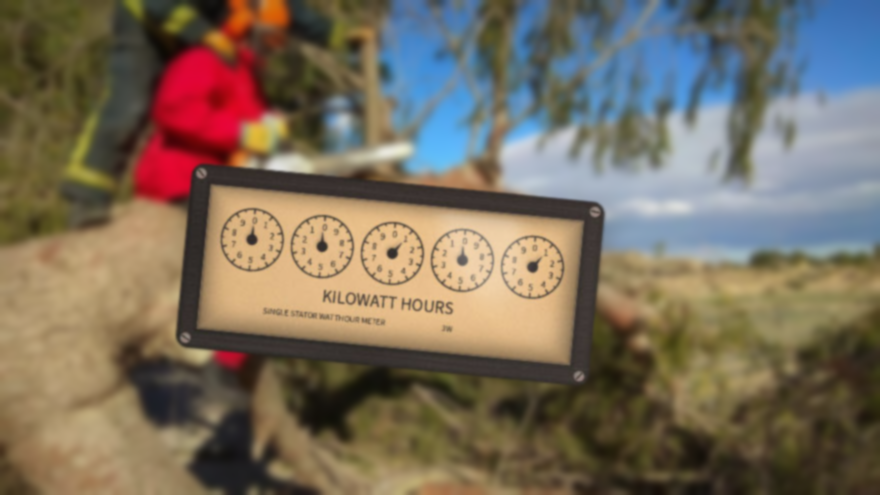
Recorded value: 101 kWh
